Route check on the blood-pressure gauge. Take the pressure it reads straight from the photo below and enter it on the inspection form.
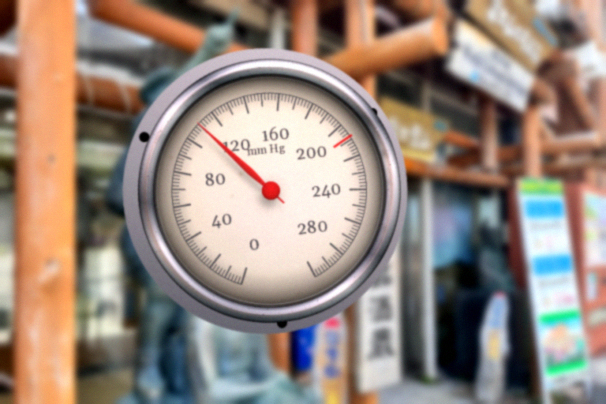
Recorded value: 110 mmHg
